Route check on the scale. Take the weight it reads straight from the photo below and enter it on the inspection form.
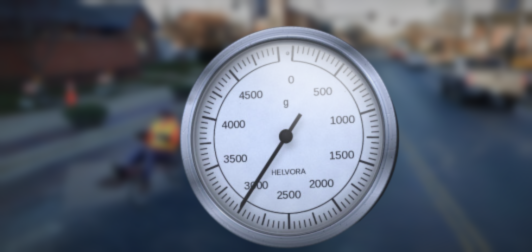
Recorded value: 3000 g
